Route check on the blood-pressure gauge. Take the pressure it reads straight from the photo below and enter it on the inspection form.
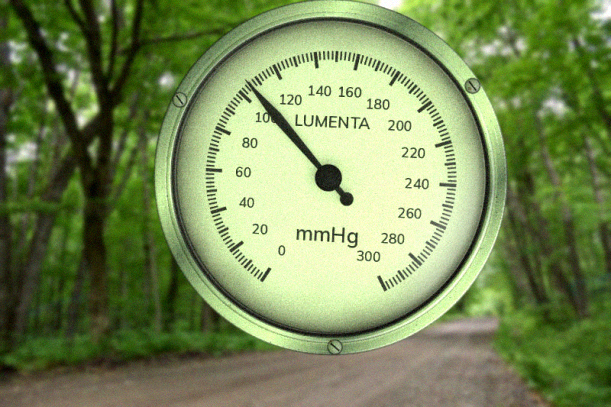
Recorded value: 106 mmHg
